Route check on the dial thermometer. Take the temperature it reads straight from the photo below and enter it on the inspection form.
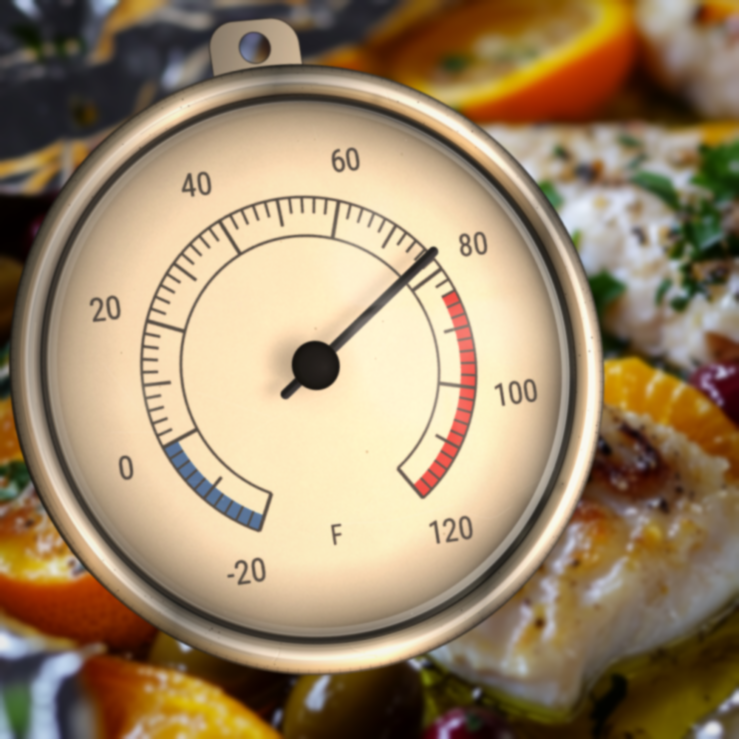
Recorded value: 77 °F
